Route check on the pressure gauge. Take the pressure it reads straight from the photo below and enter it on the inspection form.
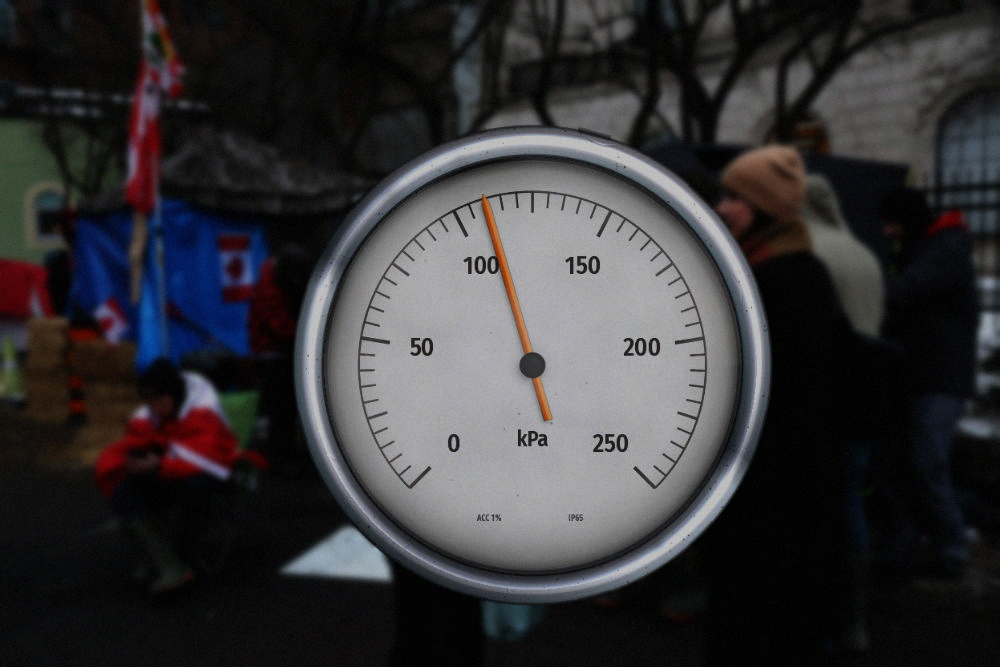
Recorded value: 110 kPa
